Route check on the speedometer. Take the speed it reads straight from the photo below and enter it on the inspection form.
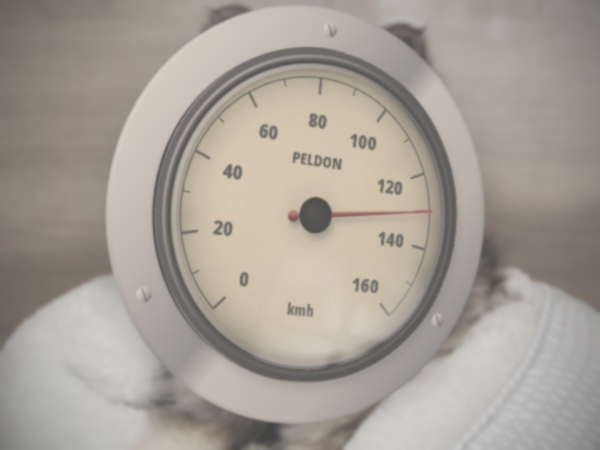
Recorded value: 130 km/h
